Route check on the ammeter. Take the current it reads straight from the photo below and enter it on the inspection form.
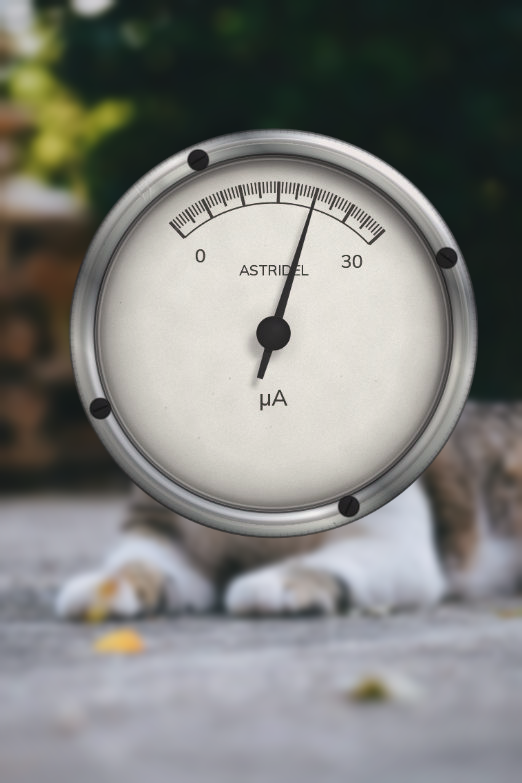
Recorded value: 20 µA
